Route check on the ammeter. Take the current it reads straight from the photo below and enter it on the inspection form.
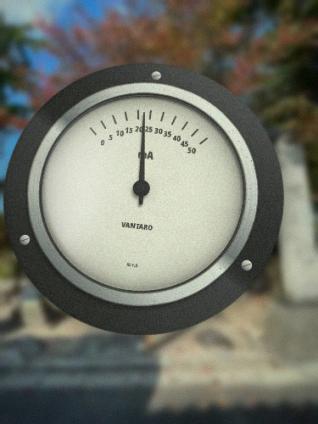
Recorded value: 22.5 mA
